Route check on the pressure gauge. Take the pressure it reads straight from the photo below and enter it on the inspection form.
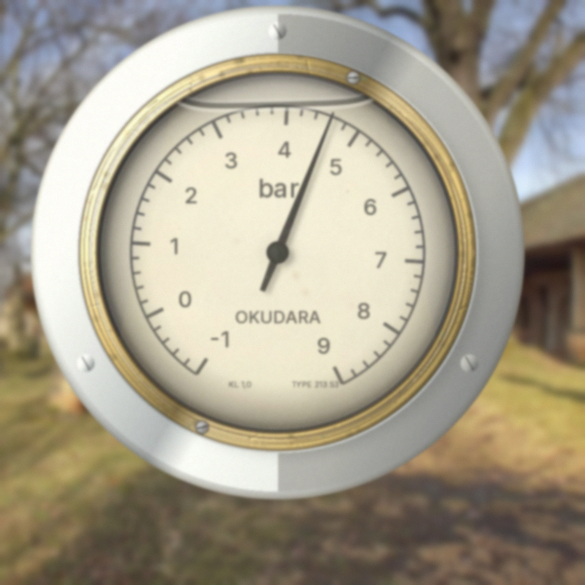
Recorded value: 4.6 bar
